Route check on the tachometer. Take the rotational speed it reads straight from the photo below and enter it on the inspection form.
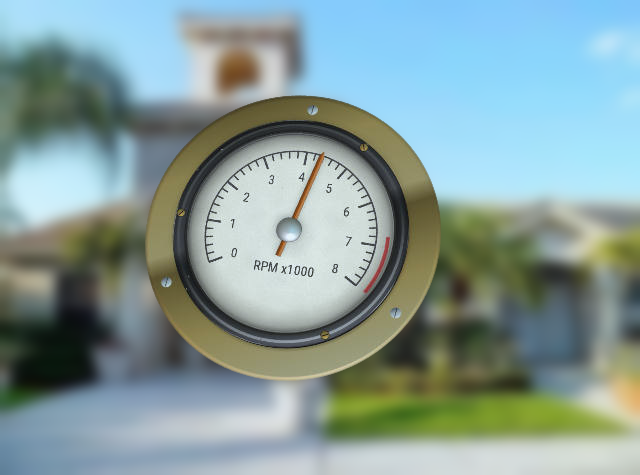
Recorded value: 4400 rpm
